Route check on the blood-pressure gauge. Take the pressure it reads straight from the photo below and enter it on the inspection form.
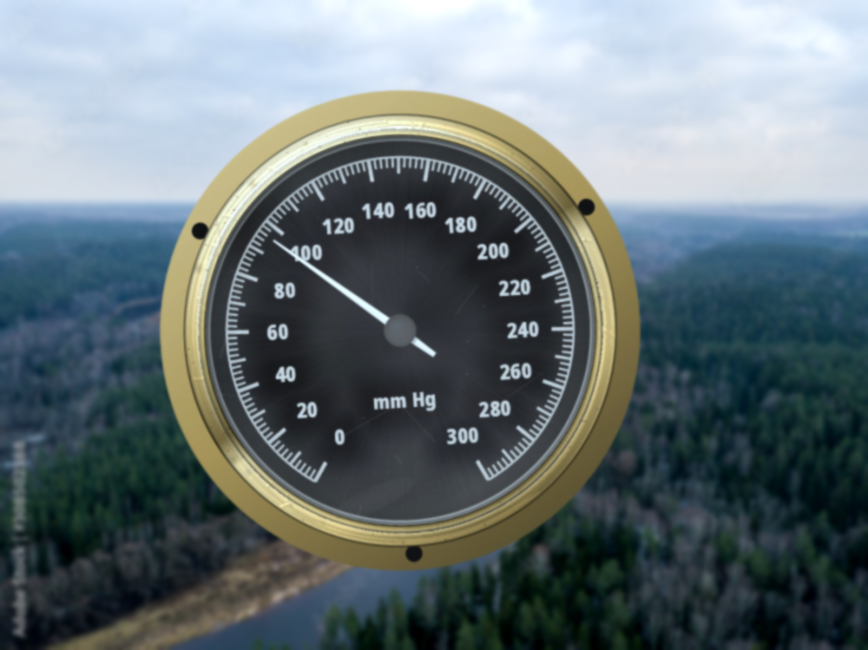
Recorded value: 96 mmHg
